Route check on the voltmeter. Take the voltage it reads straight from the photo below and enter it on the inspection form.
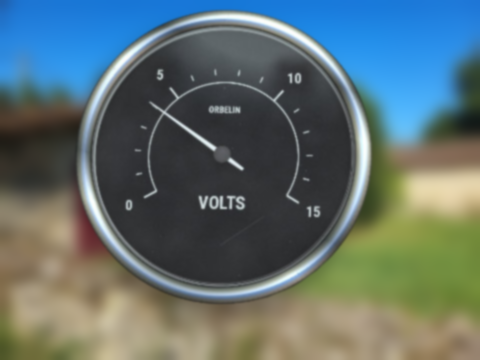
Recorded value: 4 V
